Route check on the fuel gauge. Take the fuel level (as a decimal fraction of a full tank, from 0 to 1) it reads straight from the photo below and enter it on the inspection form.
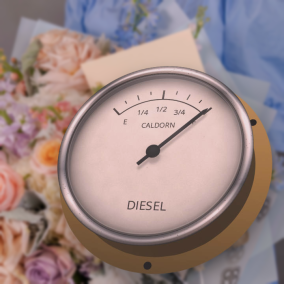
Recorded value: 1
